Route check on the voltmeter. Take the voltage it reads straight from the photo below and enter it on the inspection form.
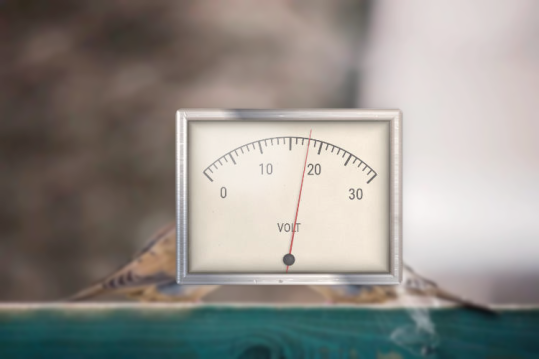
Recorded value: 18 V
